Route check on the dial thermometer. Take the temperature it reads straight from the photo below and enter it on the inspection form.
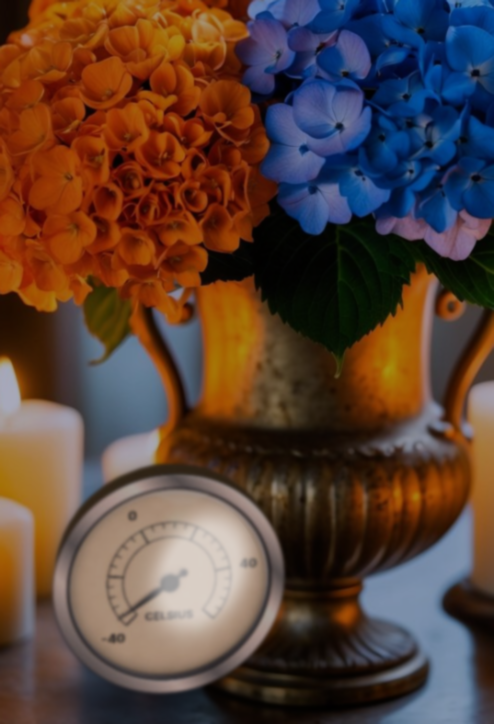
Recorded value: -36 °C
